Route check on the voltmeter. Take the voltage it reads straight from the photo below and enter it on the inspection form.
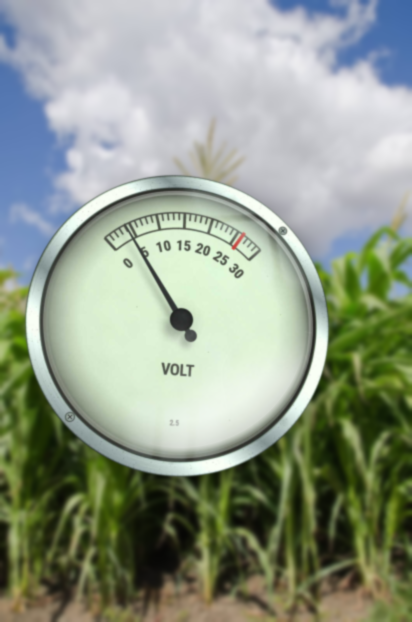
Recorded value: 4 V
